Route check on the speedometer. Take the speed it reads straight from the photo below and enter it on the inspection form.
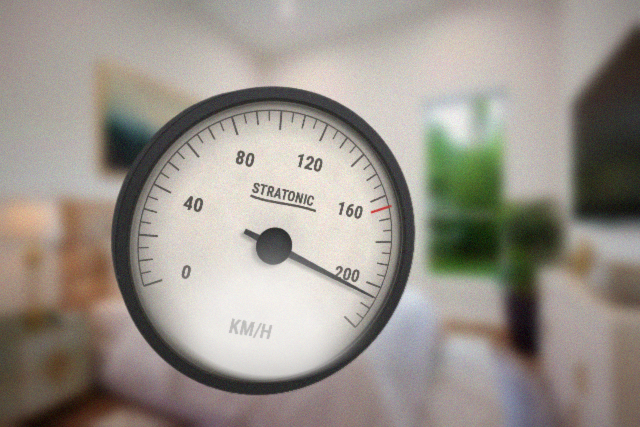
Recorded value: 205 km/h
